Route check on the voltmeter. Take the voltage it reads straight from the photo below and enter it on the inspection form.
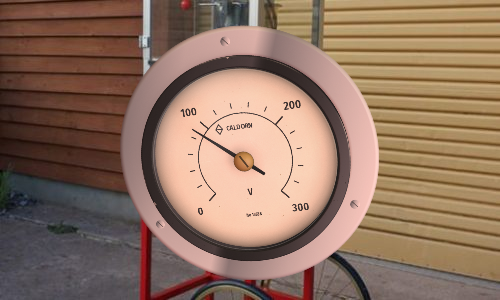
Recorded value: 90 V
